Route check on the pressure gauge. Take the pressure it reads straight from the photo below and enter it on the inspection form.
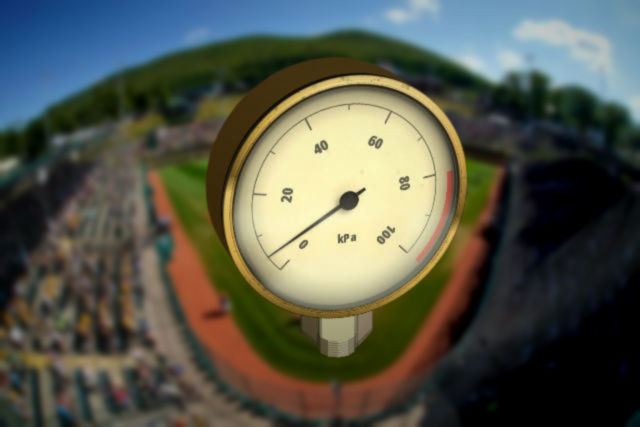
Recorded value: 5 kPa
